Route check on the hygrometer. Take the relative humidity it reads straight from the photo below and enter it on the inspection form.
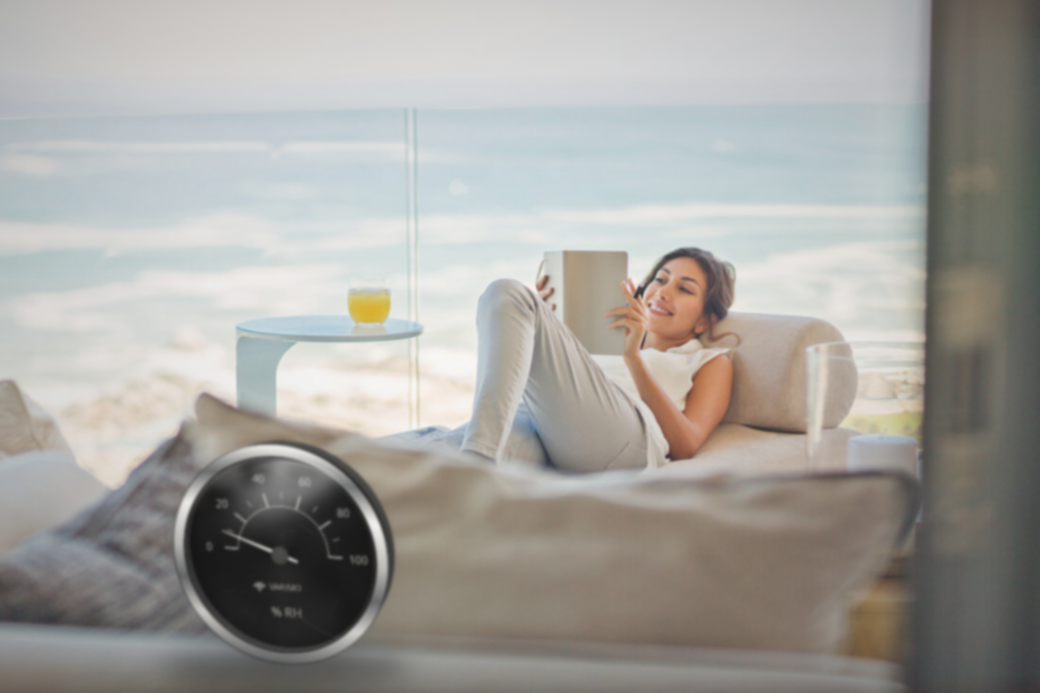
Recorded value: 10 %
